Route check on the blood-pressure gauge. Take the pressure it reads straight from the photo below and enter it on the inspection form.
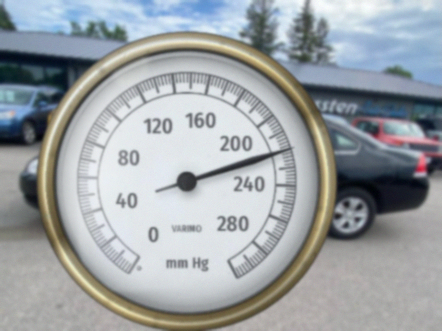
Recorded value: 220 mmHg
